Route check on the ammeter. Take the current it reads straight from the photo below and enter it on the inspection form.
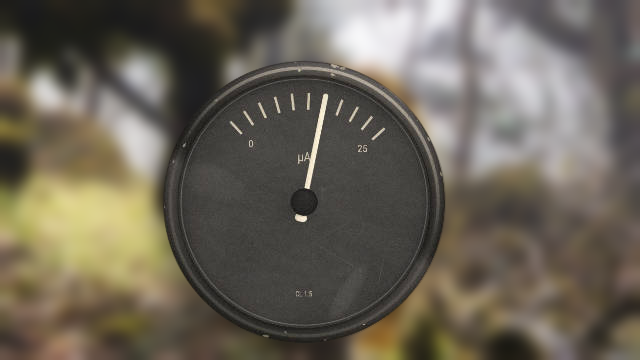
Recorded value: 15 µA
